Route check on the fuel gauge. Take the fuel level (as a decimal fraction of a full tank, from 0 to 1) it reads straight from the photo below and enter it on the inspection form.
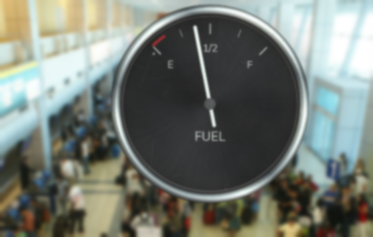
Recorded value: 0.375
